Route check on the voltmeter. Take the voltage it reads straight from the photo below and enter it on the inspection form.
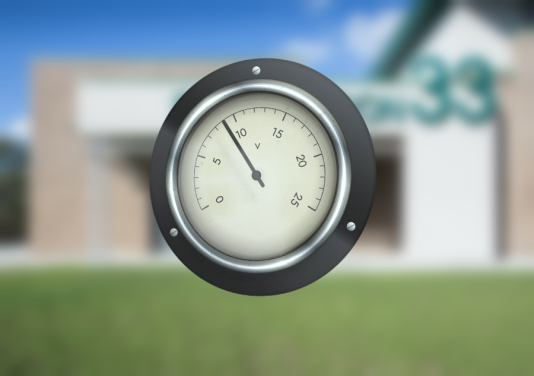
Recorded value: 9 V
